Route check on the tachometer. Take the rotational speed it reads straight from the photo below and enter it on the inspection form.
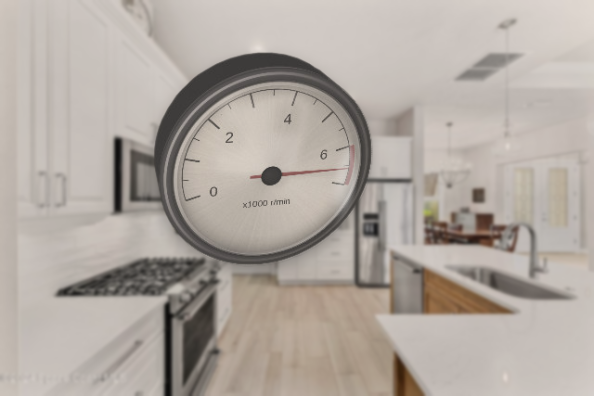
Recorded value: 6500 rpm
